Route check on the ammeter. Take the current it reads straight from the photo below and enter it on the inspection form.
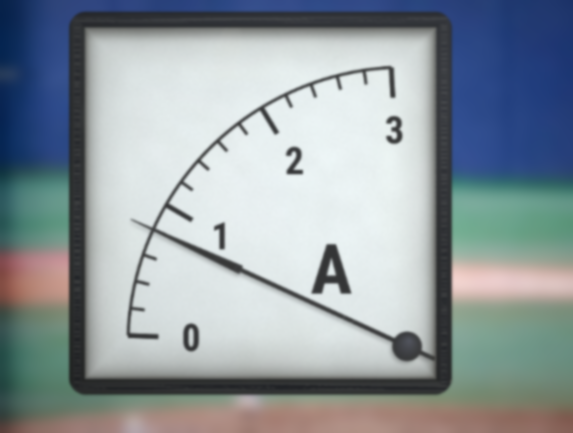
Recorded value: 0.8 A
